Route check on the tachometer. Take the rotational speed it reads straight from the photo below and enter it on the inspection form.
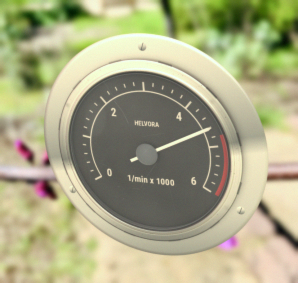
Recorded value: 4600 rpm
